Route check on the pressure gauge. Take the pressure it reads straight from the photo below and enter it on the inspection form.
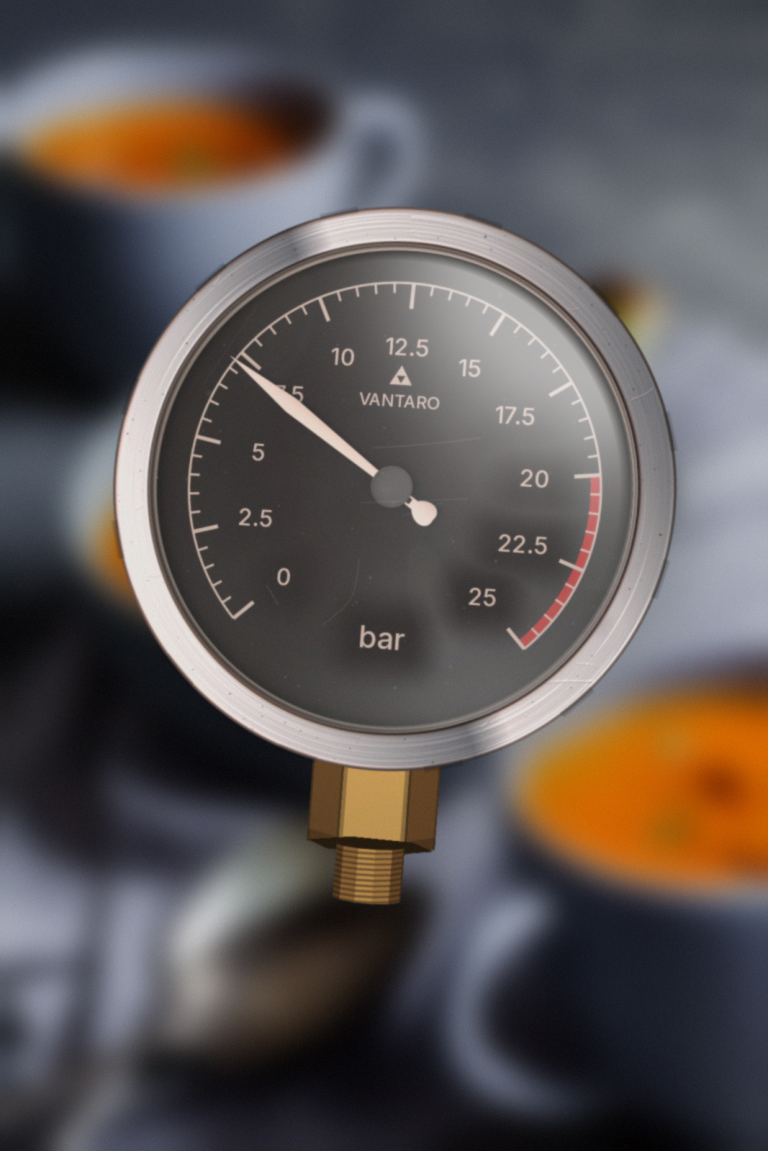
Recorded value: 7.25 bar
